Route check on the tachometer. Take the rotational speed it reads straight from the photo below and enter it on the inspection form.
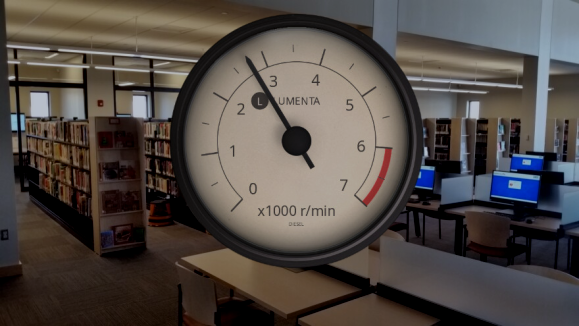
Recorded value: 2750 rpm
